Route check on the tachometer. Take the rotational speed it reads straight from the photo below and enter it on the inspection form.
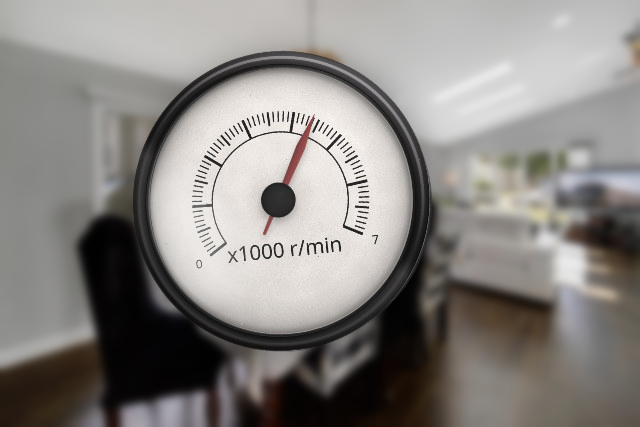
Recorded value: 4400 rpm
